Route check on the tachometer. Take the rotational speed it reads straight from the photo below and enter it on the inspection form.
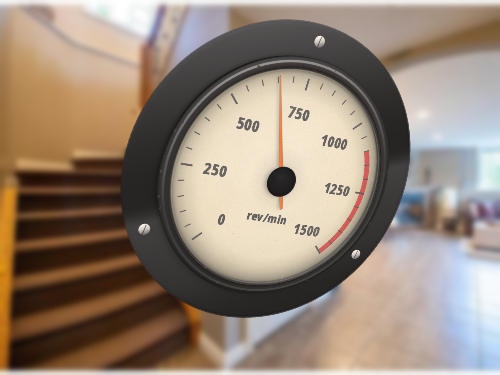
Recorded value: 650 rpm
